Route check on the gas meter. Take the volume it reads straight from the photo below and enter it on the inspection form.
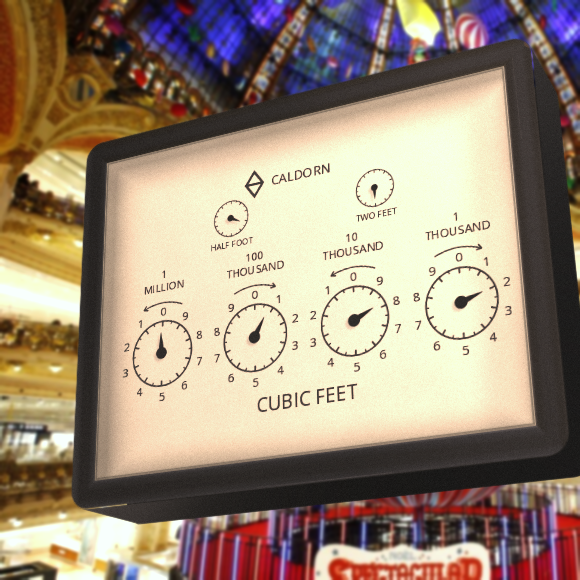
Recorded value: 8200 ft³
